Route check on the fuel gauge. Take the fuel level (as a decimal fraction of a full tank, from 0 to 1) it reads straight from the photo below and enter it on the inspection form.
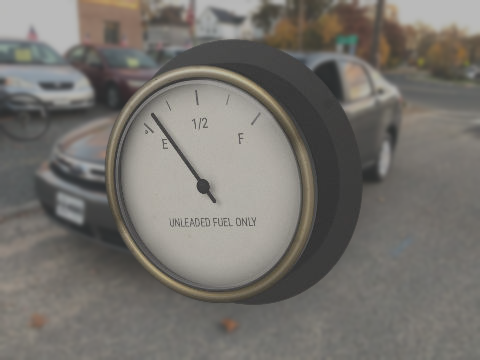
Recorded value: 0.125
